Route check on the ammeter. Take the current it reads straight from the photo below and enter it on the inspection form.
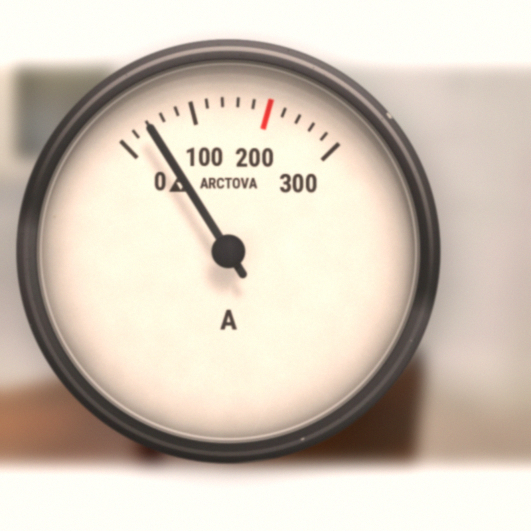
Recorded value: 40 A
